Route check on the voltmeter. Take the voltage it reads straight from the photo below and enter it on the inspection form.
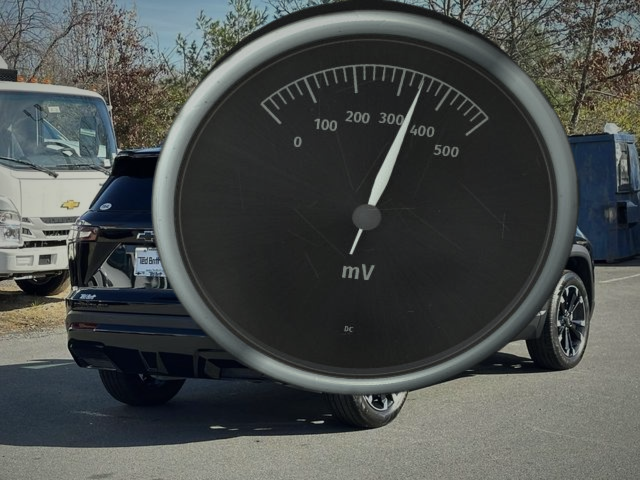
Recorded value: 340 mV
